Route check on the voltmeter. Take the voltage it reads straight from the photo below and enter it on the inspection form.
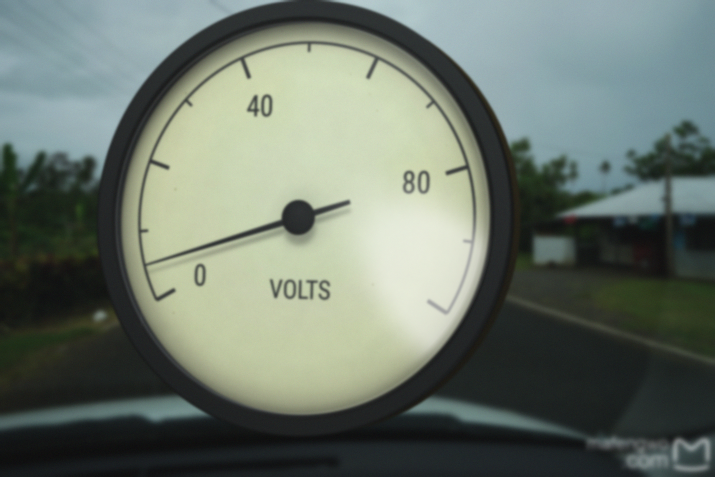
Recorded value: 5 V
